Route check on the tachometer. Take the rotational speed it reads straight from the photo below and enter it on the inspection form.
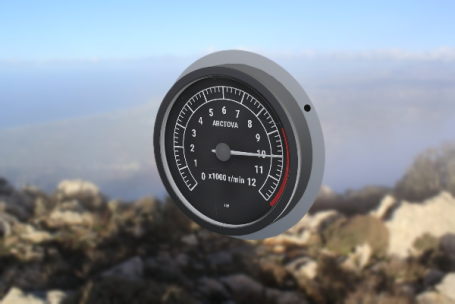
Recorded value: 10000 rpm
